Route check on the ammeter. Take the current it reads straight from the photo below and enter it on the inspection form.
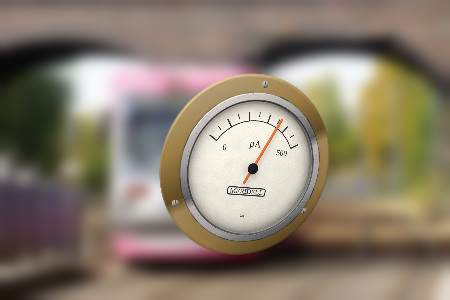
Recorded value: 350 µA
